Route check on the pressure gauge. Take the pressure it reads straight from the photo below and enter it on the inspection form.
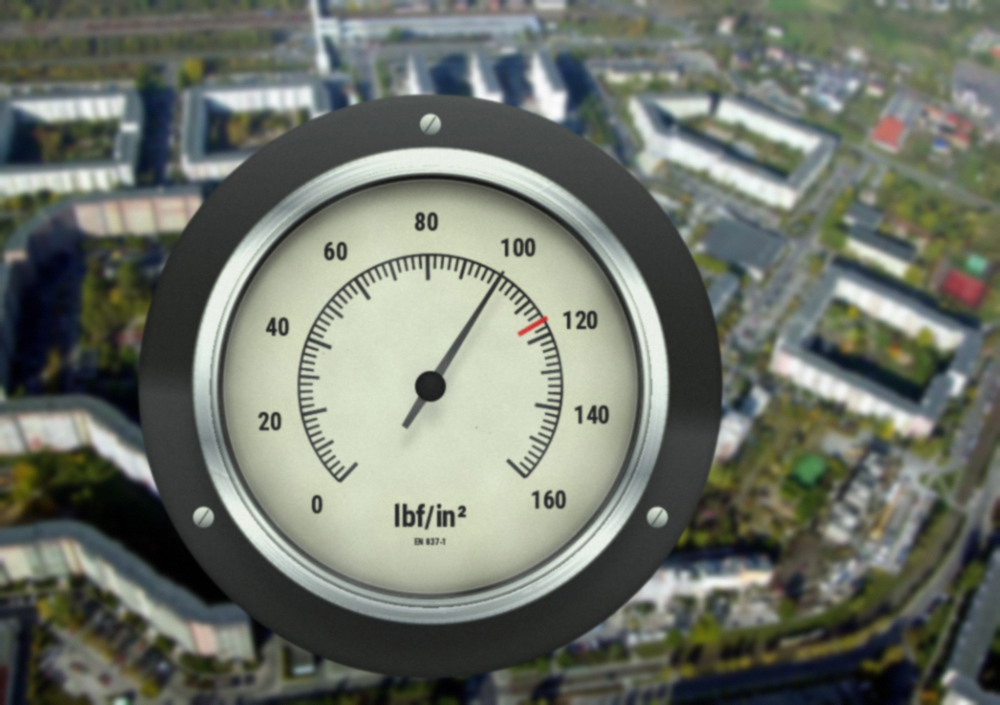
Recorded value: 100 psi
